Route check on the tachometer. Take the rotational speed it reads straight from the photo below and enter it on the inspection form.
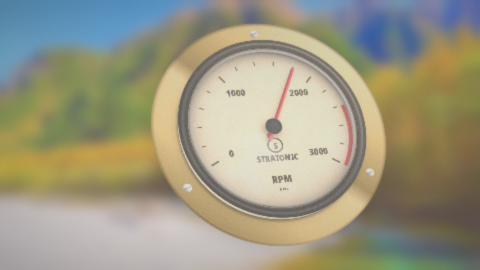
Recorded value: 1800 rpm
